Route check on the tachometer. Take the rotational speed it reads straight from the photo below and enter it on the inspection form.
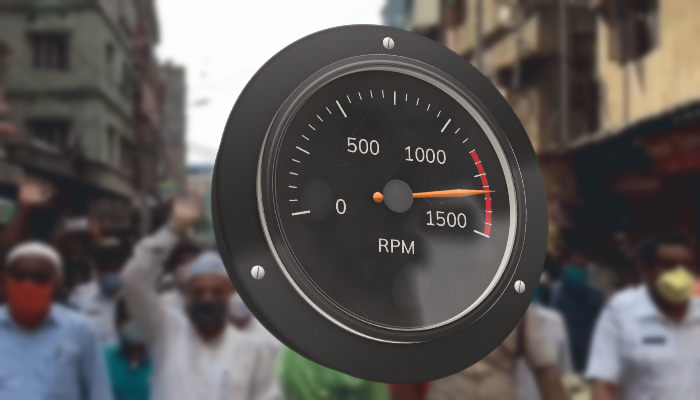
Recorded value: 1325 rpm
